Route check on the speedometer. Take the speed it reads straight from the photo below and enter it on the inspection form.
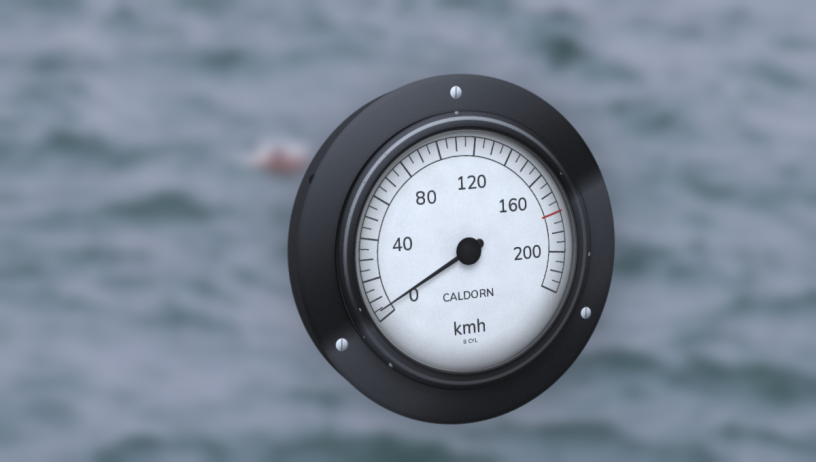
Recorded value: 5 km/h
